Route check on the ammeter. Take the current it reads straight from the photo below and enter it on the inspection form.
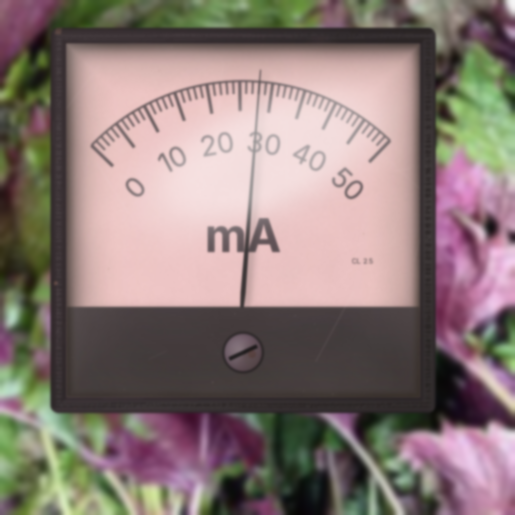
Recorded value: 28 mA
